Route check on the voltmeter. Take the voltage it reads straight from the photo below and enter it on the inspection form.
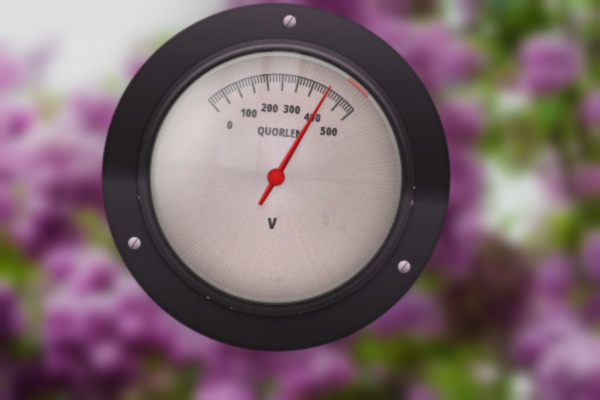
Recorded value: 400 V
